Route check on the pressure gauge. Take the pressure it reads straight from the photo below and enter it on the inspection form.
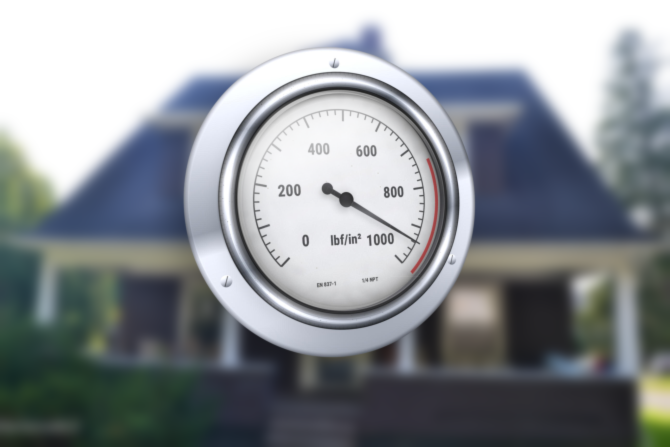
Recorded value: 940 psi
